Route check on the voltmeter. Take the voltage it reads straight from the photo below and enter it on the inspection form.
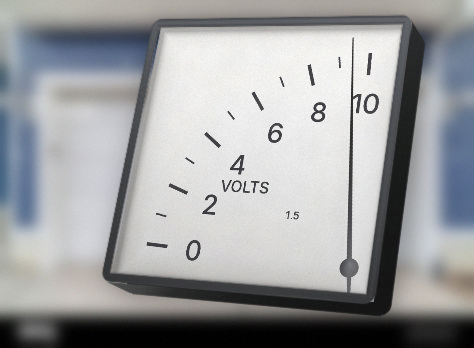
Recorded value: 9.5 V
